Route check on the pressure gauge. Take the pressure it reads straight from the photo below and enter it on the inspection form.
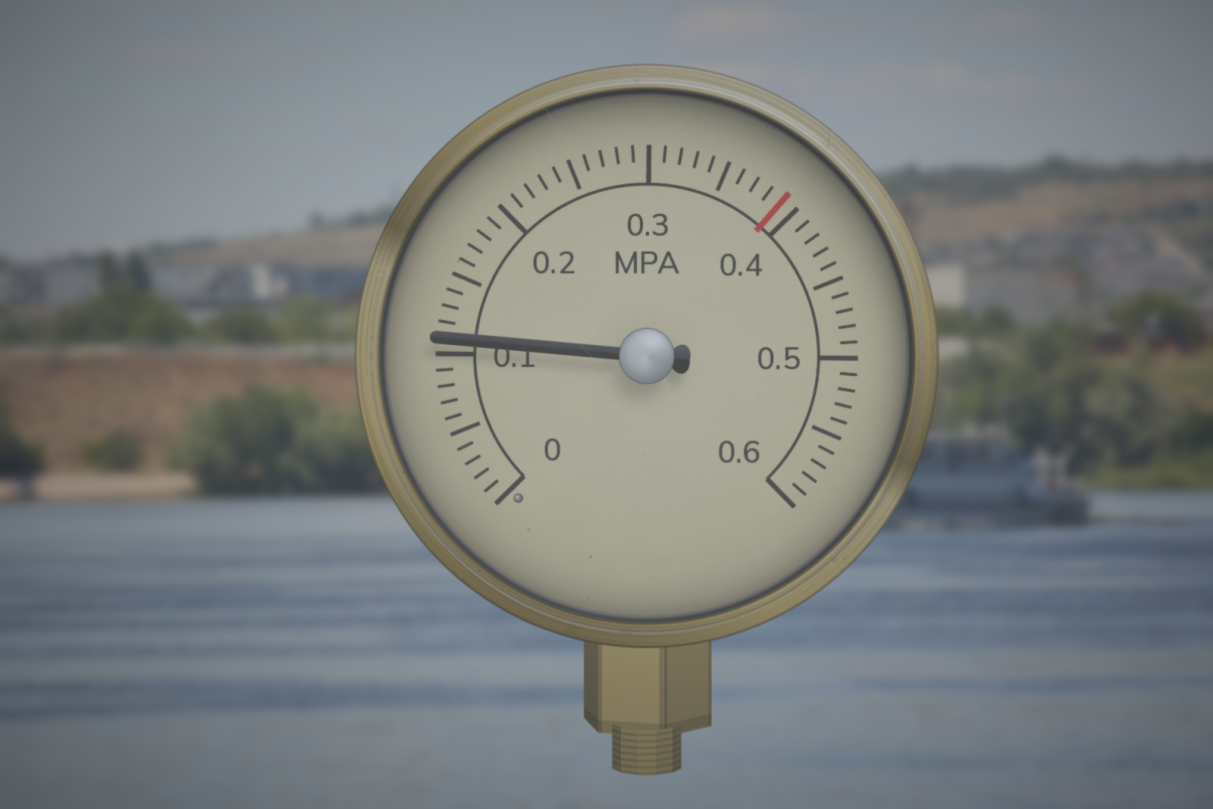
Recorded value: 0.11 MPa
